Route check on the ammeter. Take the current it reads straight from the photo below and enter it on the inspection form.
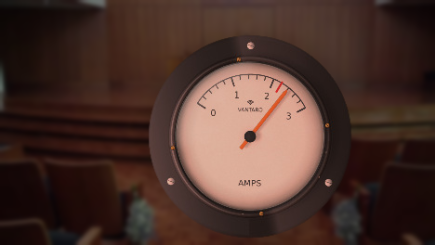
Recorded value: 2.4 A
